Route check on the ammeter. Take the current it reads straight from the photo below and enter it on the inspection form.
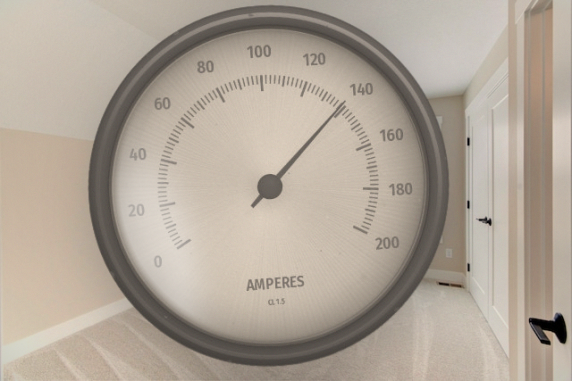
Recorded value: 138 A
